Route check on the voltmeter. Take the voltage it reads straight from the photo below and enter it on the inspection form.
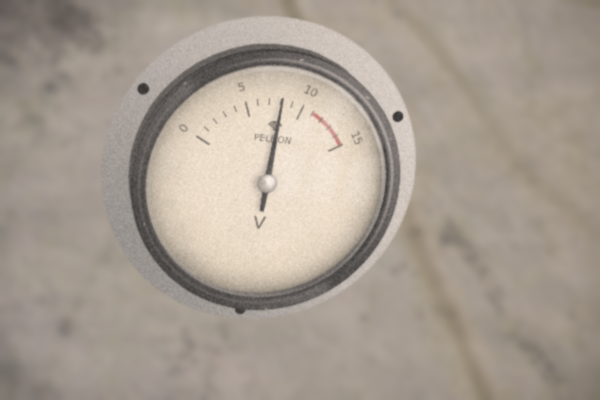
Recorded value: 8 V
